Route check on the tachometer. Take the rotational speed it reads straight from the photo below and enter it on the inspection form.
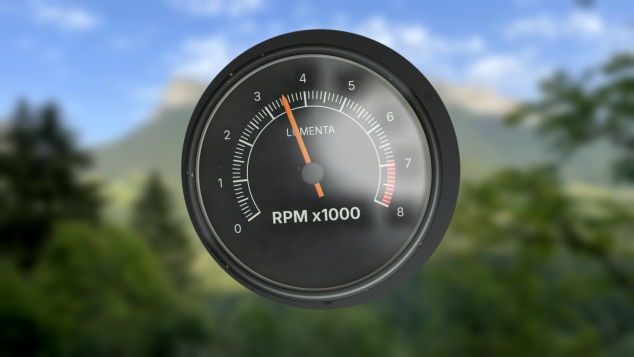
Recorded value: 3500 rpm
